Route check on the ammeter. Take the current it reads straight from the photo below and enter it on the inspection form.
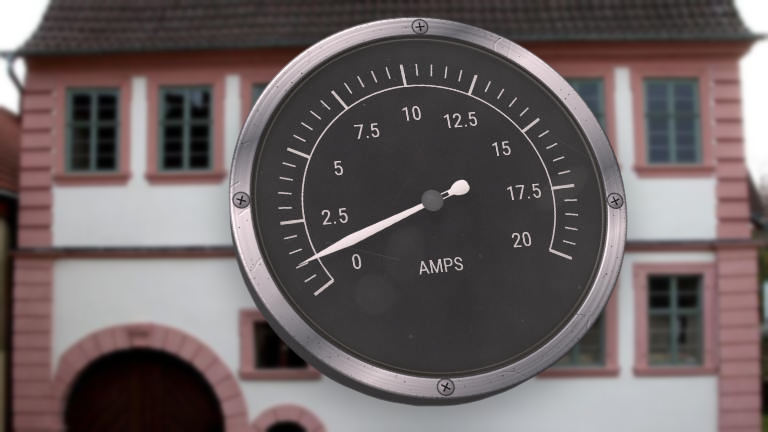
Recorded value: 1 A
